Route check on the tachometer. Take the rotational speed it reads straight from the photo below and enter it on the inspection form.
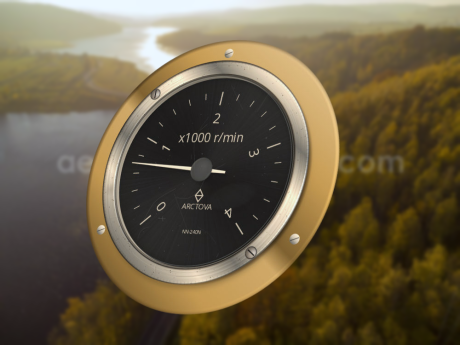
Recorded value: 700 rpm
